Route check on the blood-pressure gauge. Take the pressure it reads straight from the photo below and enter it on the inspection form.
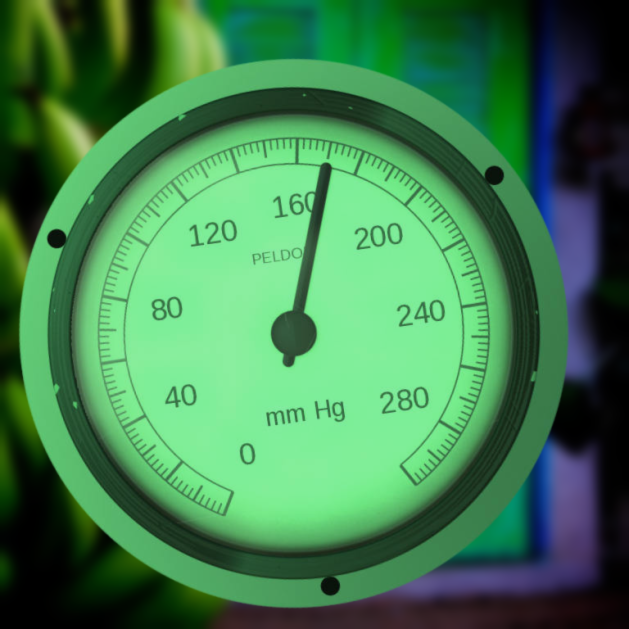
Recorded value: 170 mmHg
